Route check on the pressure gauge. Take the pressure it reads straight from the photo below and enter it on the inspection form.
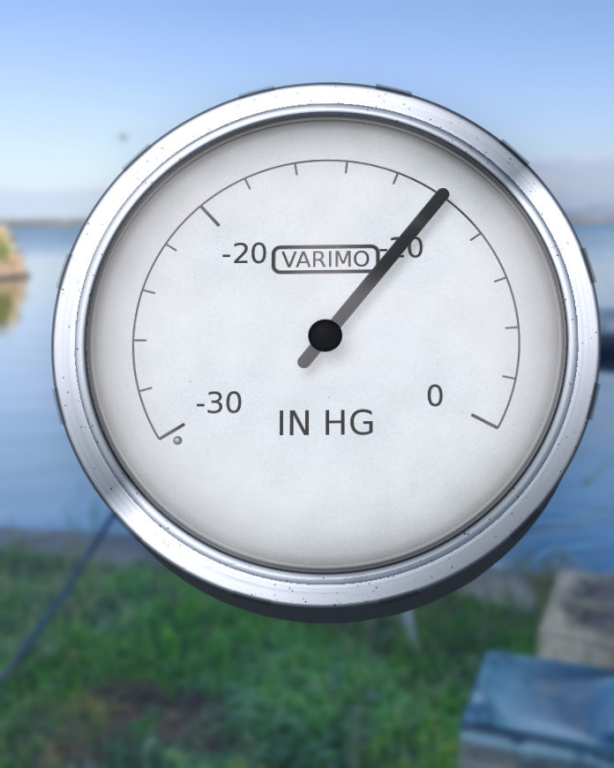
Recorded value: -10 inHg
